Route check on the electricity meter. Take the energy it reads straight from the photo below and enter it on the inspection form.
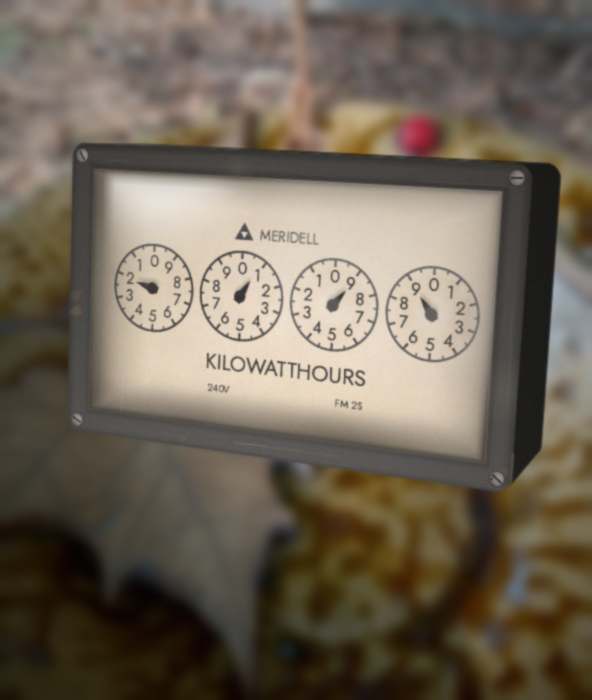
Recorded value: 2089 kWh
